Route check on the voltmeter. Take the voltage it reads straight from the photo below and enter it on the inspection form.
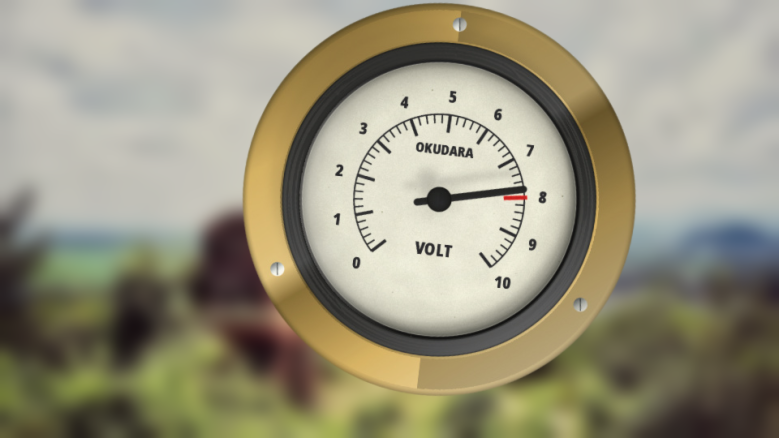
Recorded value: 7.8 V
